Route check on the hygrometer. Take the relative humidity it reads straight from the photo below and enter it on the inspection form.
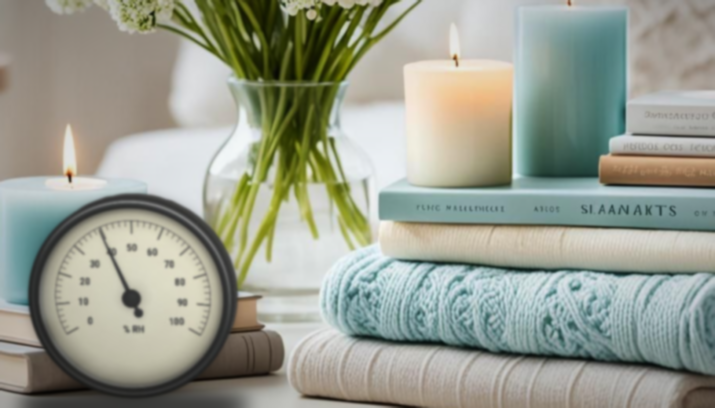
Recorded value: 40 %
